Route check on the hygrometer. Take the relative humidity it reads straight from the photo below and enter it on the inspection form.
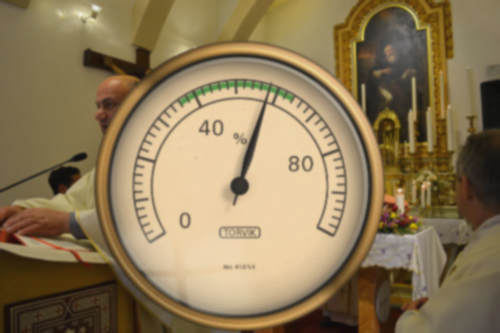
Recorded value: 58 %
